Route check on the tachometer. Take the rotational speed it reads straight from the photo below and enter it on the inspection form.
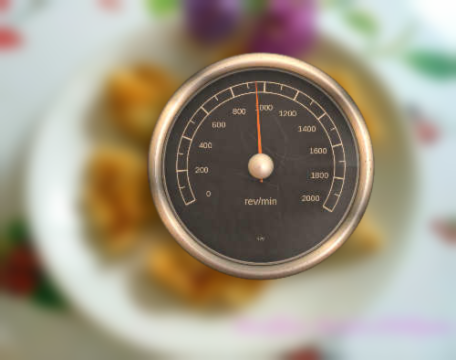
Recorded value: 950 rpm
